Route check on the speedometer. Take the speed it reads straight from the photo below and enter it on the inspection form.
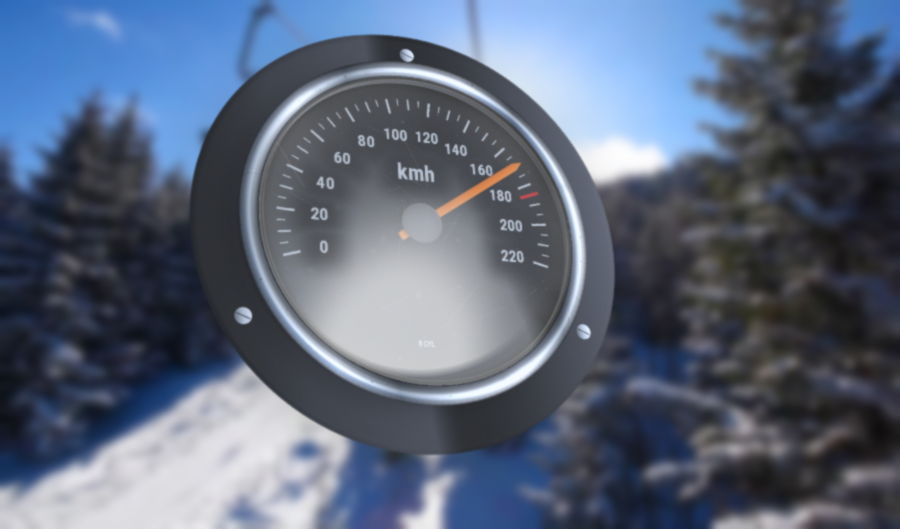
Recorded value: 170 km/h
